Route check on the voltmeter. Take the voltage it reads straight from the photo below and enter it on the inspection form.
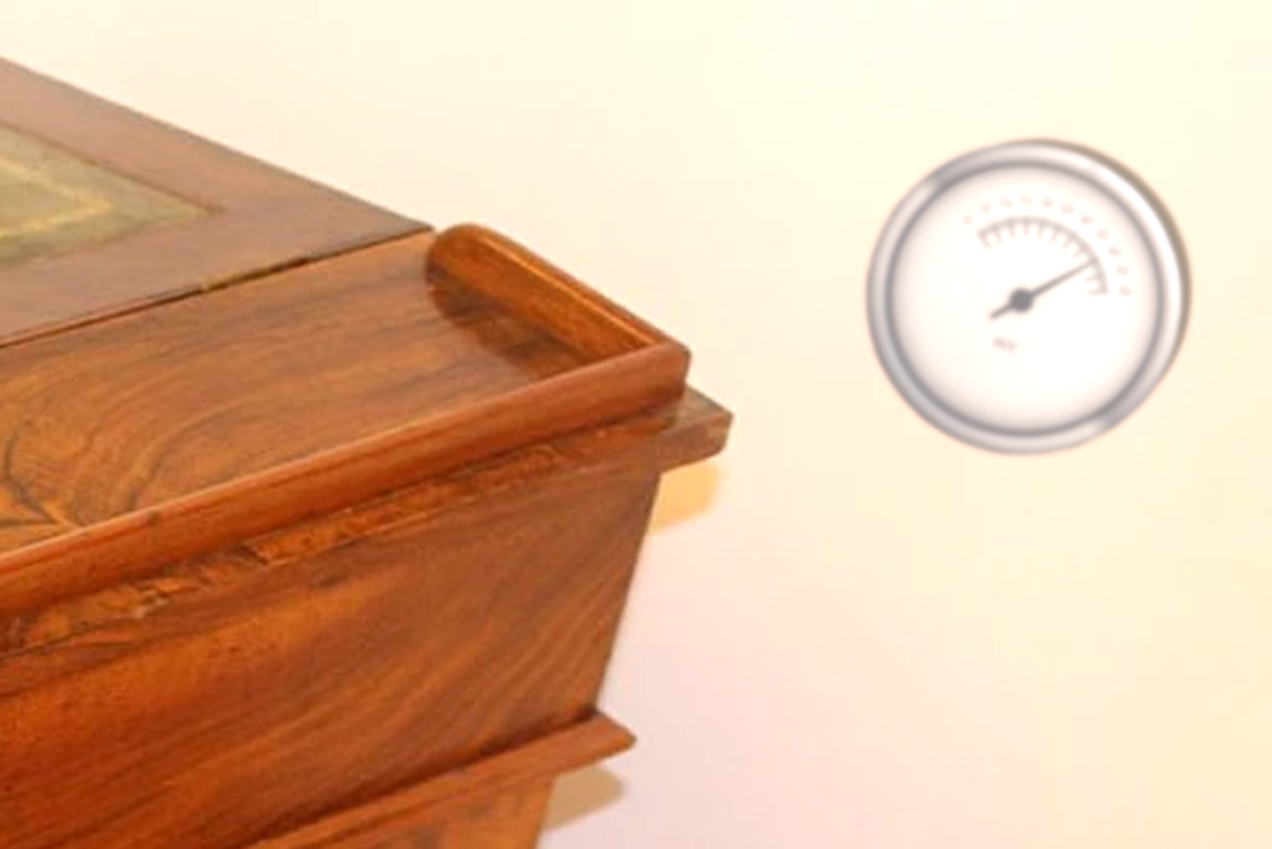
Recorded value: 40 mV
